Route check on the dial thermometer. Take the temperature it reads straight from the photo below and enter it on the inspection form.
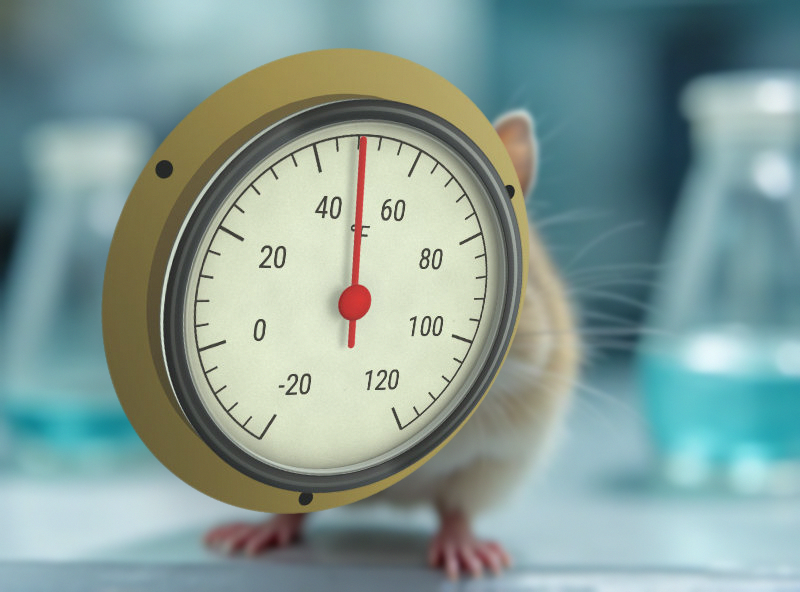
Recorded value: 48 °F
